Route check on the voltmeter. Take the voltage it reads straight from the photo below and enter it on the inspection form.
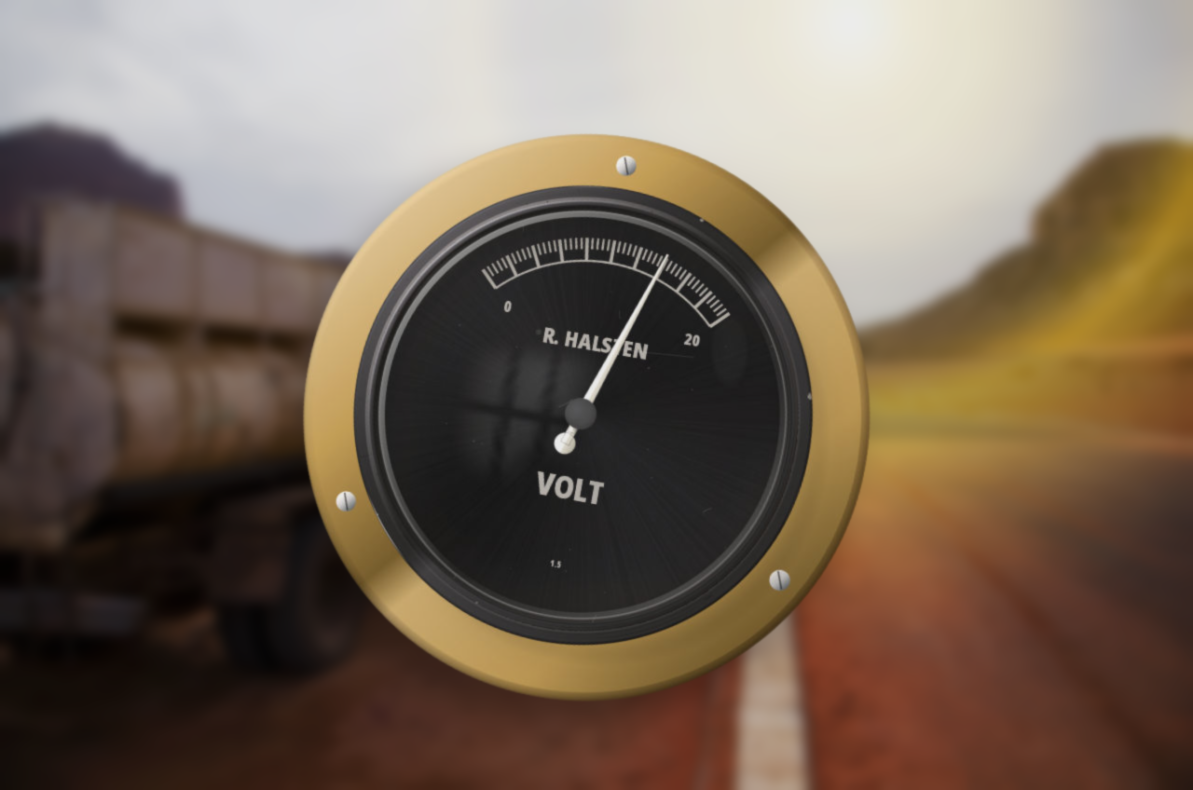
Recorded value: 14 V
